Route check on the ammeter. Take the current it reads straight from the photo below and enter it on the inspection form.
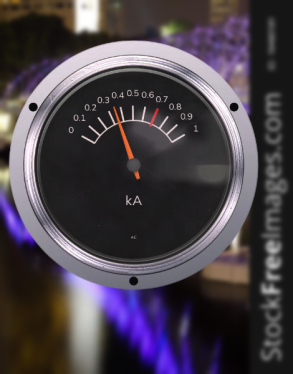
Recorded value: 0.35 kA
